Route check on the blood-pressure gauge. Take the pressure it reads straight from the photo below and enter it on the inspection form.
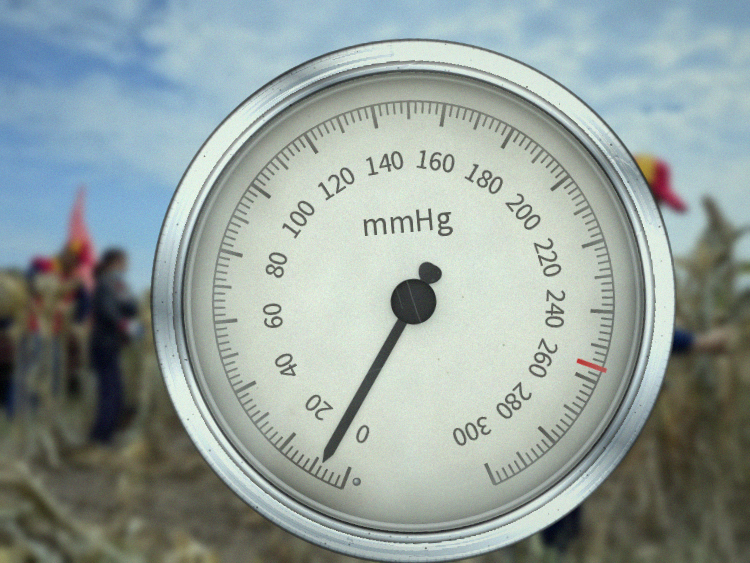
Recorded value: 8 mmHg
